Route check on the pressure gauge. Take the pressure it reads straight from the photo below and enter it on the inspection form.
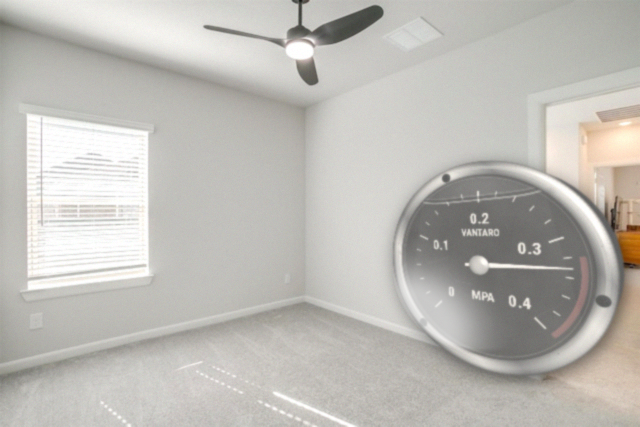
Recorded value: 0.33 MPa
